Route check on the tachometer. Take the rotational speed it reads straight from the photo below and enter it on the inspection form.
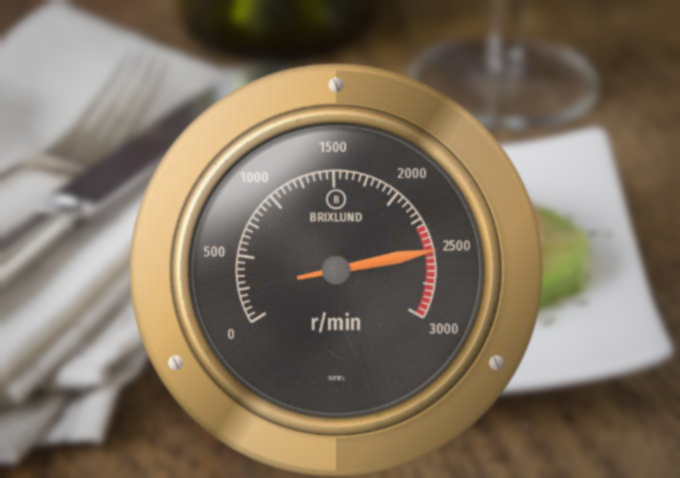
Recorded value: 2500 rpm
